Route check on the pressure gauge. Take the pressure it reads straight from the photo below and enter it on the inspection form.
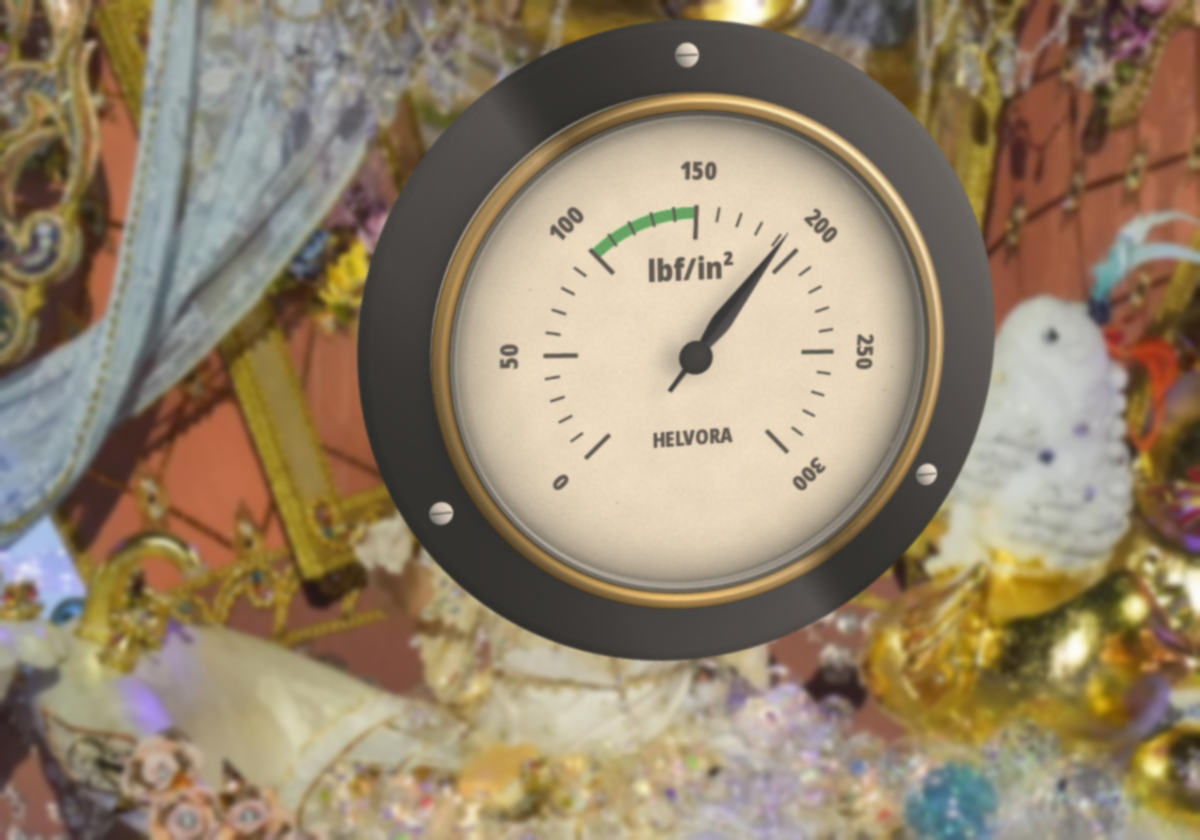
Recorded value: 190 psi
